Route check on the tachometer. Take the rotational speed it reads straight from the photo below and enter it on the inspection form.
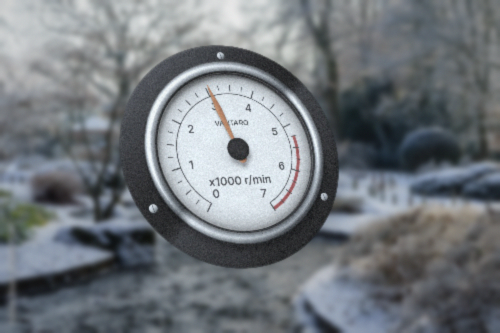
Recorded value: 3000 rpm
